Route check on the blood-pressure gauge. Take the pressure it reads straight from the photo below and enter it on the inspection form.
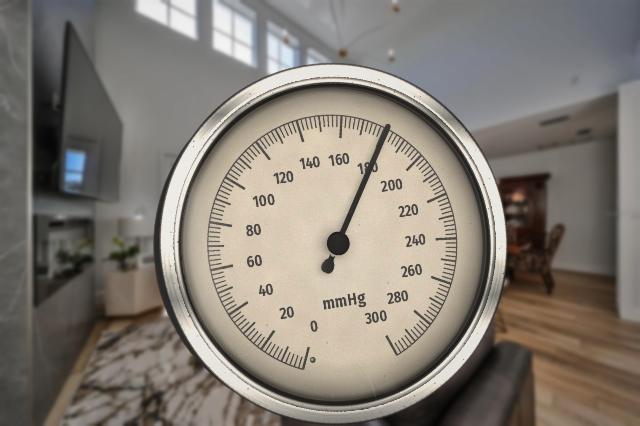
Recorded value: 180 mmHg
